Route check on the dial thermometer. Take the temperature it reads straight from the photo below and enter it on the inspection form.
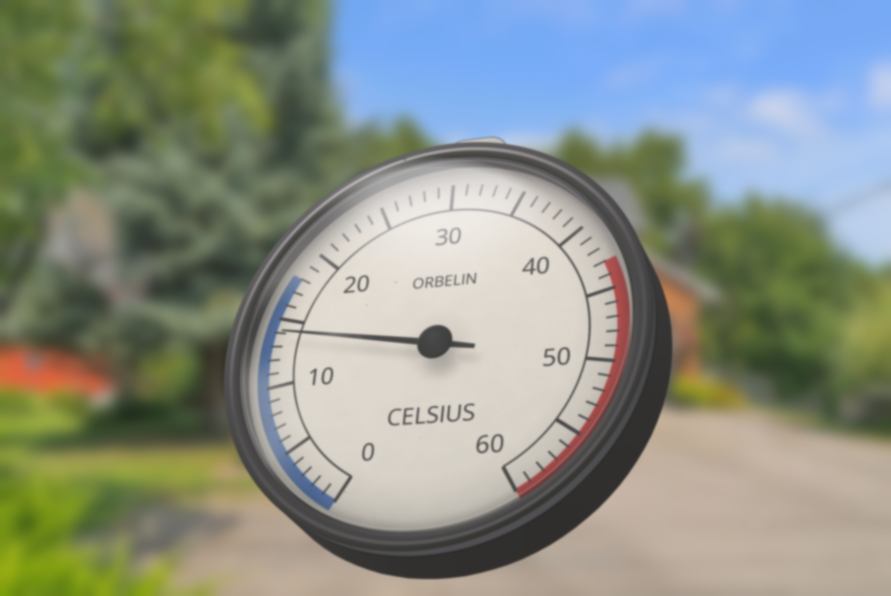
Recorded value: 14 °C
